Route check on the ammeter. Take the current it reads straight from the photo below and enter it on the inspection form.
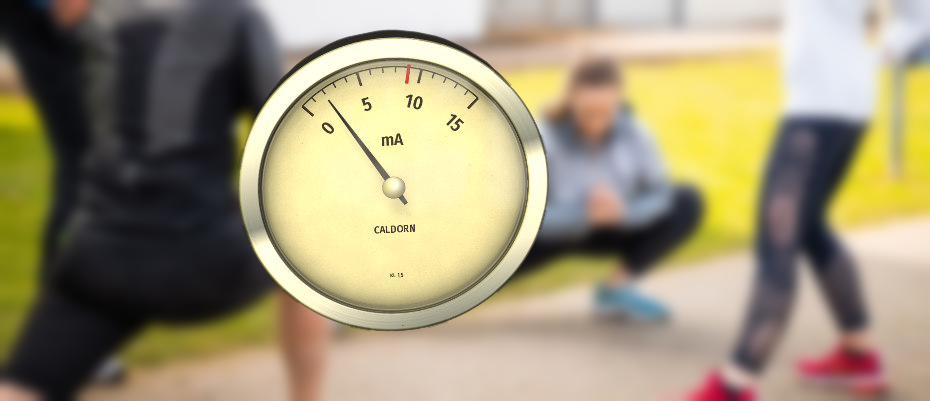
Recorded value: 2 mA
